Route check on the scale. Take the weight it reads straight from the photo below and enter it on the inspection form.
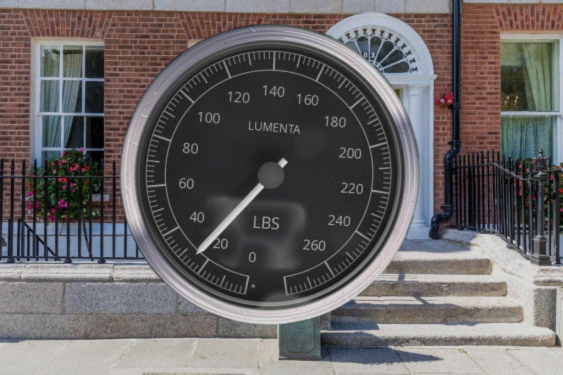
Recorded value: 26 lb
